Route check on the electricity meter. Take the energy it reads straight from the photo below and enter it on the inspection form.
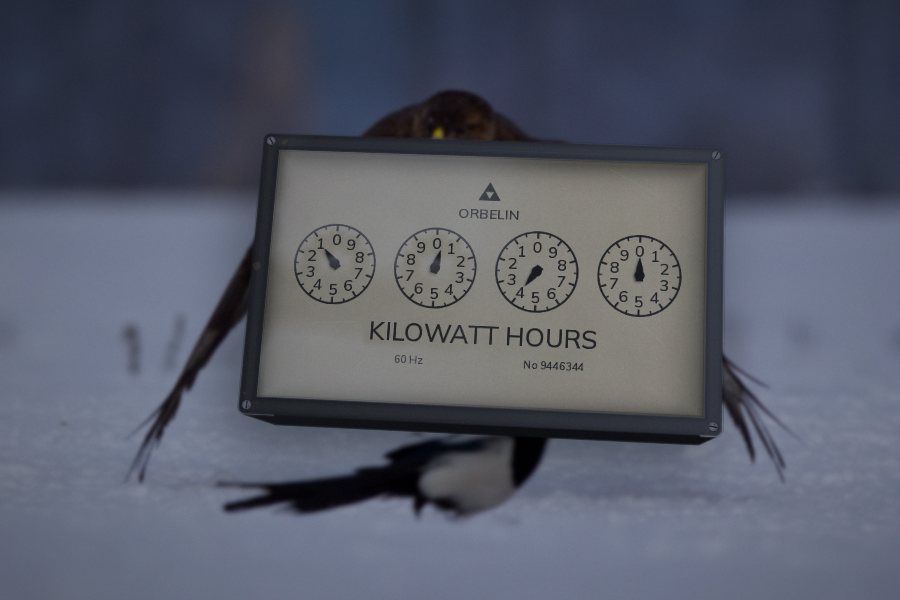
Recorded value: 1040 kWh
